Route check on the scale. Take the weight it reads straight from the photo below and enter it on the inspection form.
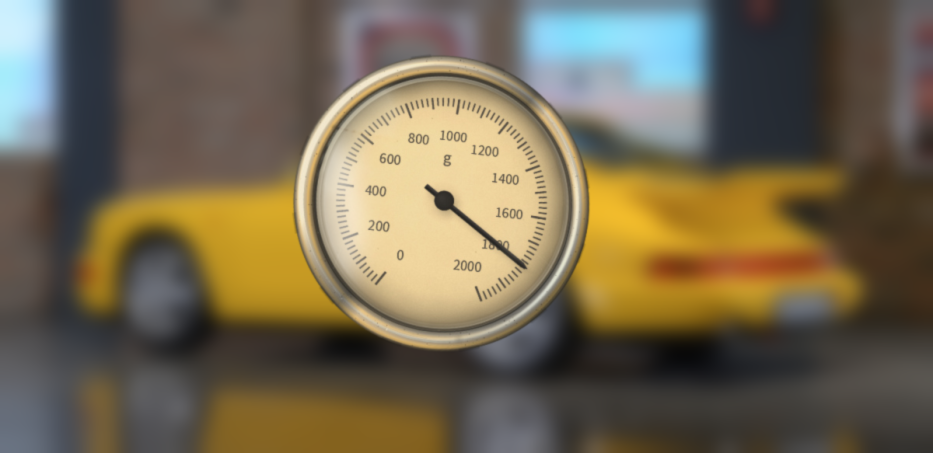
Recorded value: 1800 g
